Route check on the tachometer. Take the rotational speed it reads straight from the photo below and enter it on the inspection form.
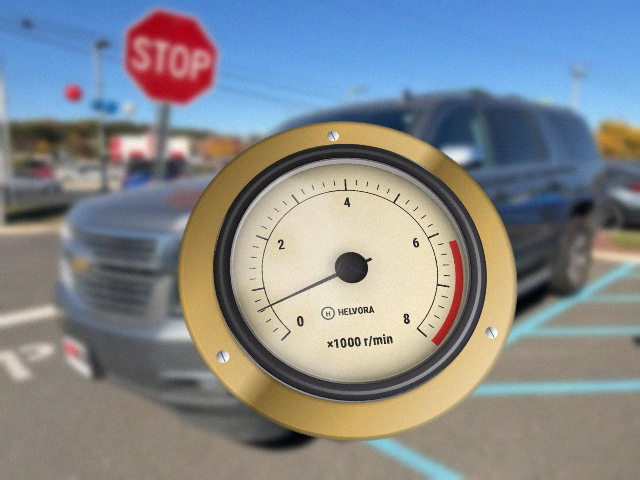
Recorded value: 600 rpm
